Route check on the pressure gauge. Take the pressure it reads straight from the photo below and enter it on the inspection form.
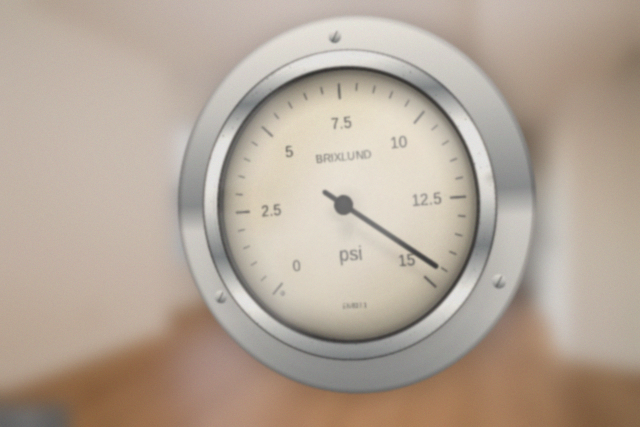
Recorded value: 14.5 psi
